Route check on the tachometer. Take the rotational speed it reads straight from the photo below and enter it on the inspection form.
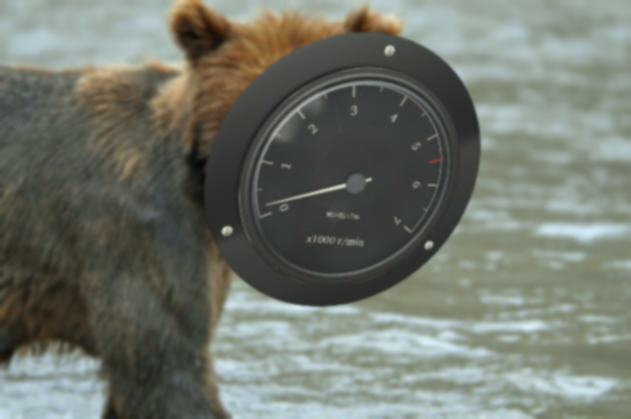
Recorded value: 250 rpm
